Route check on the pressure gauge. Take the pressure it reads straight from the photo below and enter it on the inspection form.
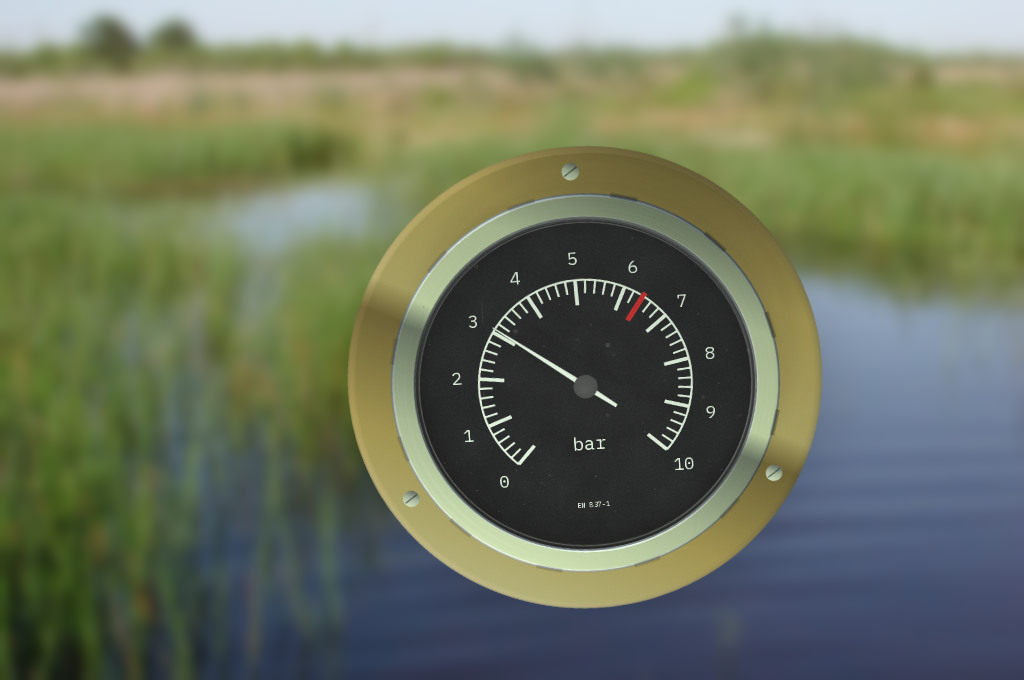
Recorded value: 3.1 bar
